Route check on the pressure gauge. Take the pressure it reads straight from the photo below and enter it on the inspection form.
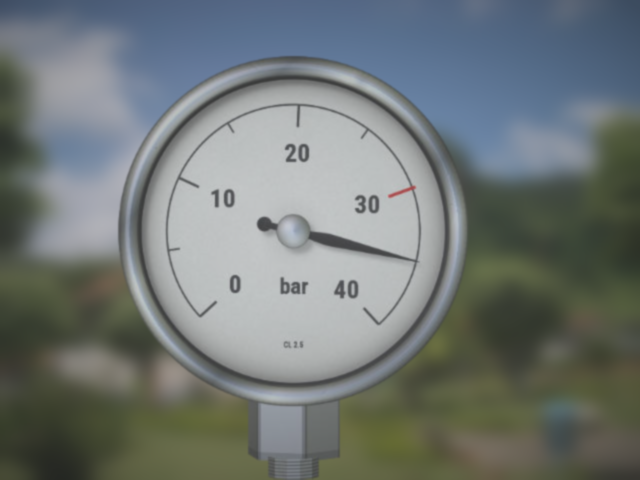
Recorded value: 35 bar
